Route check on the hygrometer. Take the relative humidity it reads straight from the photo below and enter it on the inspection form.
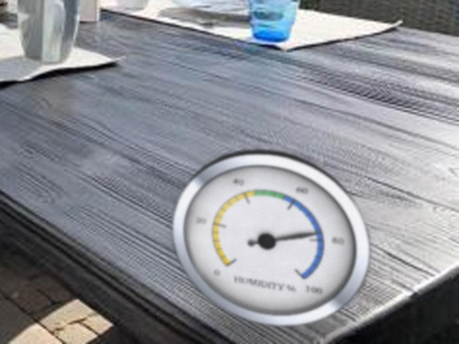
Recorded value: 76 %
